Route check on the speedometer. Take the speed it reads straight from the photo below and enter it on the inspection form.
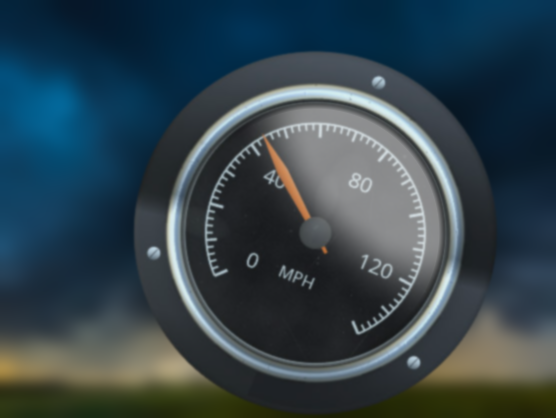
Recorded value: 44 mph
